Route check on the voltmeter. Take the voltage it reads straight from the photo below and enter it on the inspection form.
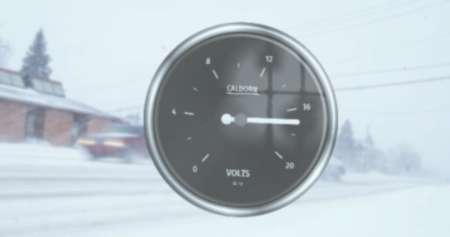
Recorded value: 17 V
